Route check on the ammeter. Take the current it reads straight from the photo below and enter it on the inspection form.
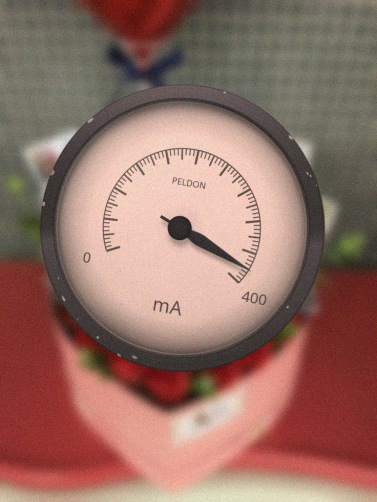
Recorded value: 380 mA
